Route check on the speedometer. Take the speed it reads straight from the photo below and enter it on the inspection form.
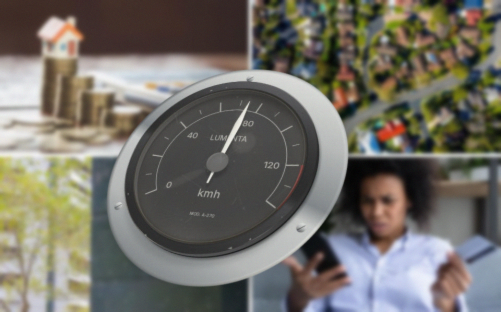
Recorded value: 75 km/h
